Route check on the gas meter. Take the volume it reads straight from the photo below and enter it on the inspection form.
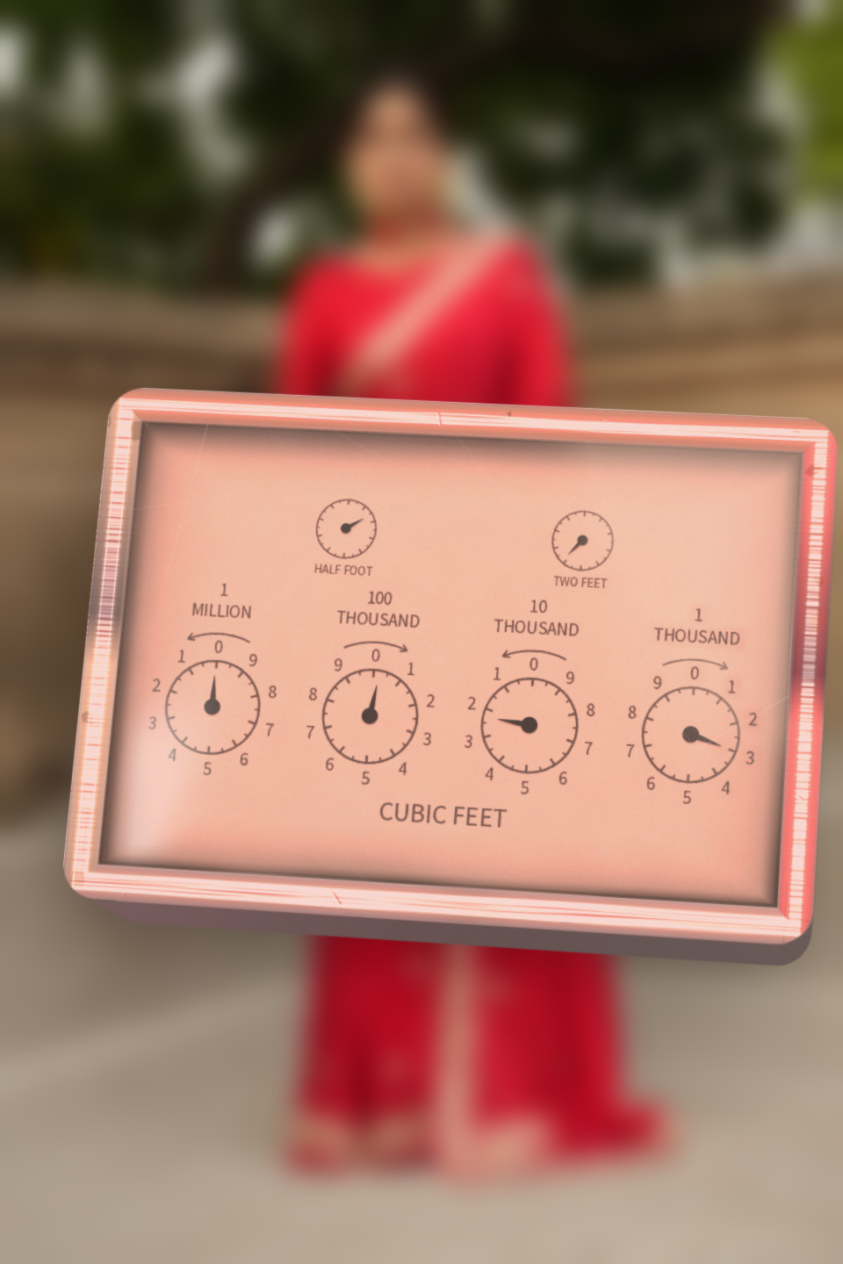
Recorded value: 2300 ft³
